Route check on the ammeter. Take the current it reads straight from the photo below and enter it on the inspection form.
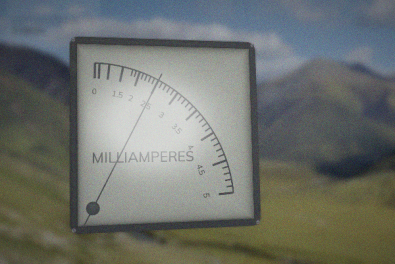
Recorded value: 2.5 mA
